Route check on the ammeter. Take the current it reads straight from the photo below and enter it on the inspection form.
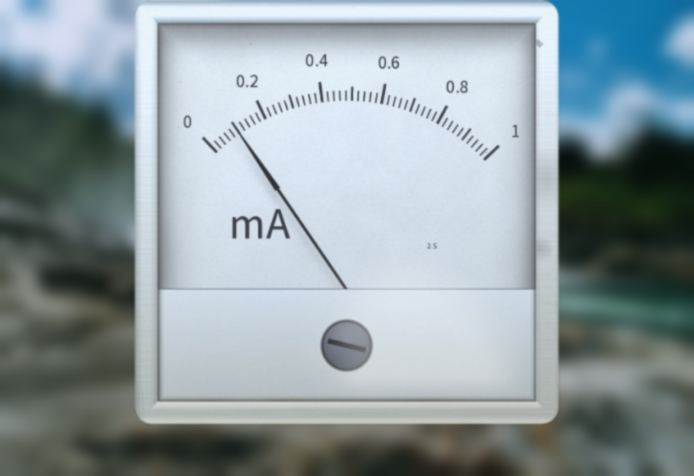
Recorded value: 0.1 mA
